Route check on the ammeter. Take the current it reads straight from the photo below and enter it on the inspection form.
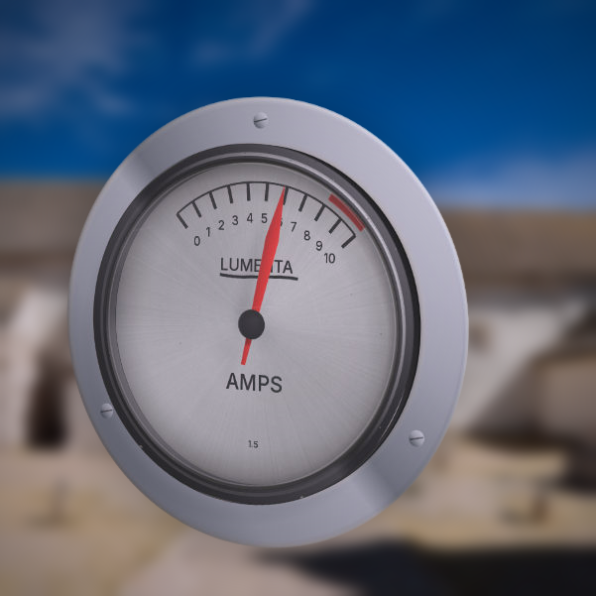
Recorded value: 6 A
